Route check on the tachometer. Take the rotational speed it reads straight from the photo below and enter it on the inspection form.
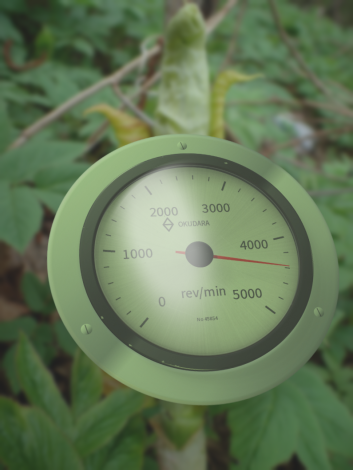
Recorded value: 4400 rpm
